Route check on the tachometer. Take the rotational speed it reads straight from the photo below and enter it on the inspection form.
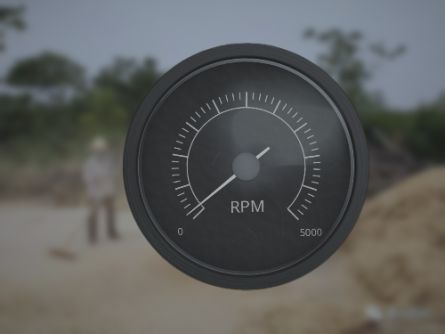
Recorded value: 100 rpm
